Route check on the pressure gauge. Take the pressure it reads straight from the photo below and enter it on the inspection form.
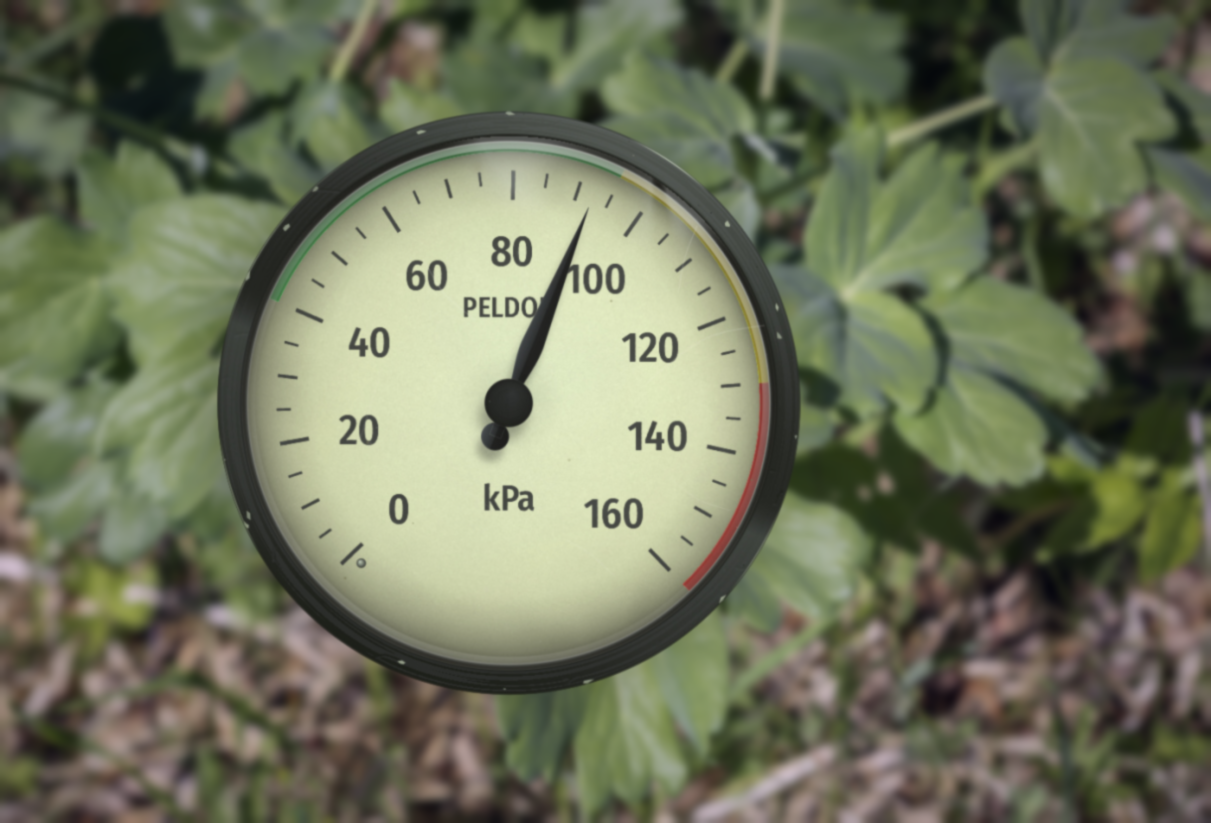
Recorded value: 92.5 kPa
